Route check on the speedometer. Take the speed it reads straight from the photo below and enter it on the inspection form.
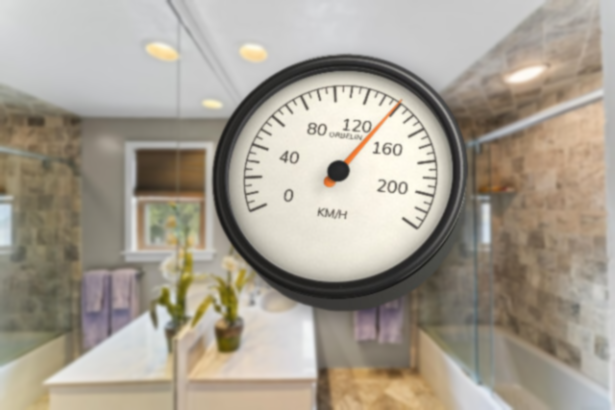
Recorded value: 140 km/h
